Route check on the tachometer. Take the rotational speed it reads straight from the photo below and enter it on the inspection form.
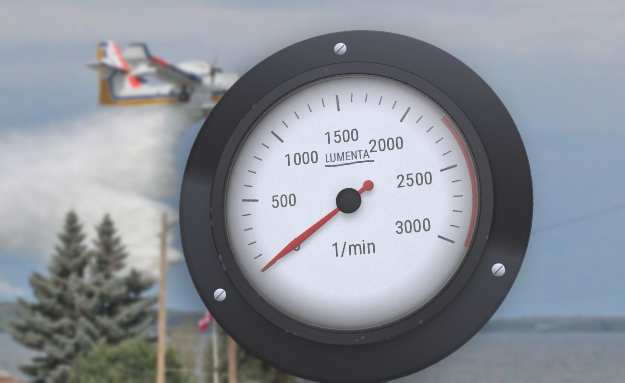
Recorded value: 0 rpm
